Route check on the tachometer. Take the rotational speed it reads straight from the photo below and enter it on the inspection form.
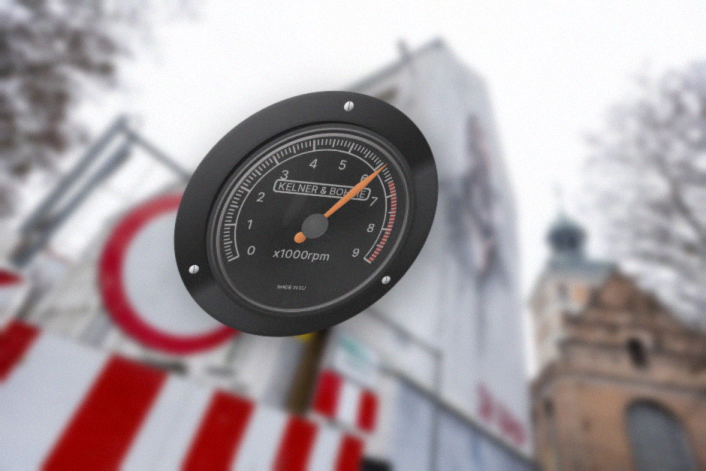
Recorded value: 6000 rpm
